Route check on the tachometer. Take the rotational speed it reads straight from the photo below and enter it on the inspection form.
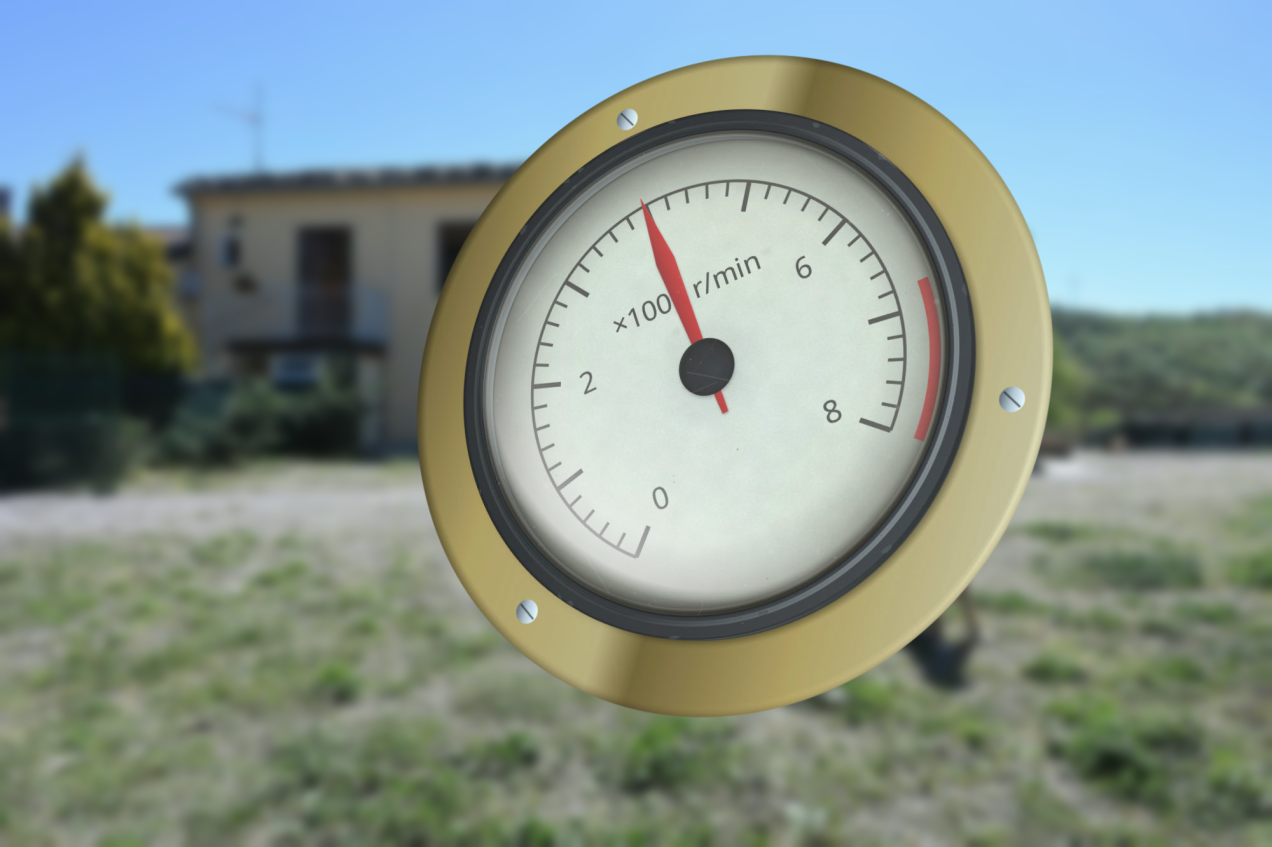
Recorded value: 4000 rpm
